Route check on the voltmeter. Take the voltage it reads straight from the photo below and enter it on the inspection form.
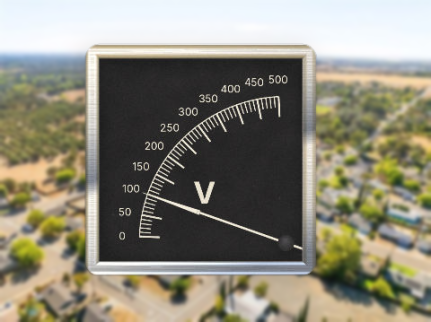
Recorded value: 100 V
